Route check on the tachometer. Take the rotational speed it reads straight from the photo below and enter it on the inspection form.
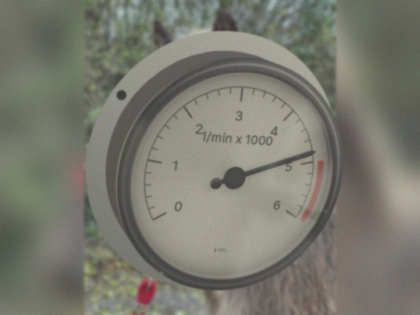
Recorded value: 4800 rpm
